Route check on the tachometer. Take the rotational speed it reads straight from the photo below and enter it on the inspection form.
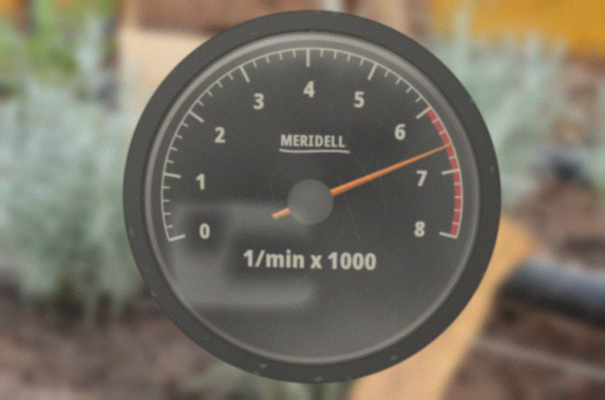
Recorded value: 6600 rpm
